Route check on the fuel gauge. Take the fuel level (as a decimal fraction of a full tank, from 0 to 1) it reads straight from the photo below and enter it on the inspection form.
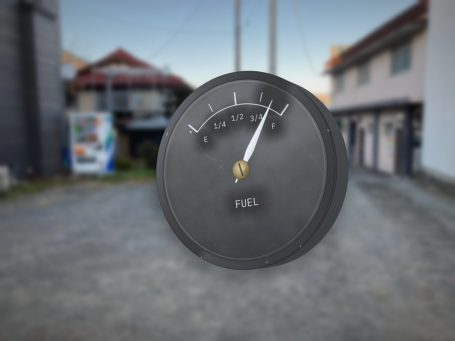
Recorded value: 0.875
